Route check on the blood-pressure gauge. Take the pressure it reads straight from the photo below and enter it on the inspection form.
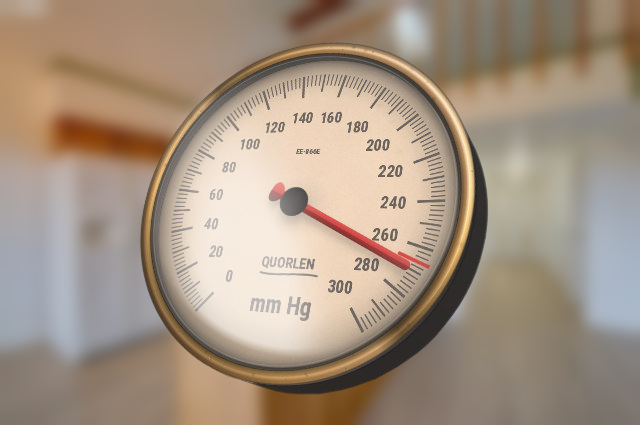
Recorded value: 270 mmHg
